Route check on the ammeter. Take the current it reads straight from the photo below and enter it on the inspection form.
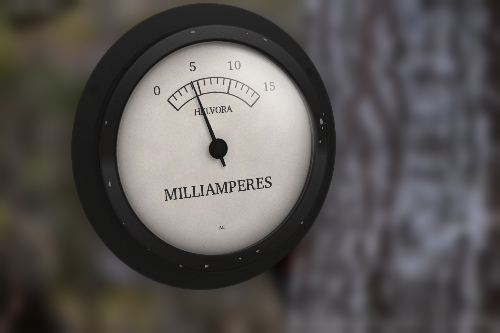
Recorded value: 4 mA
